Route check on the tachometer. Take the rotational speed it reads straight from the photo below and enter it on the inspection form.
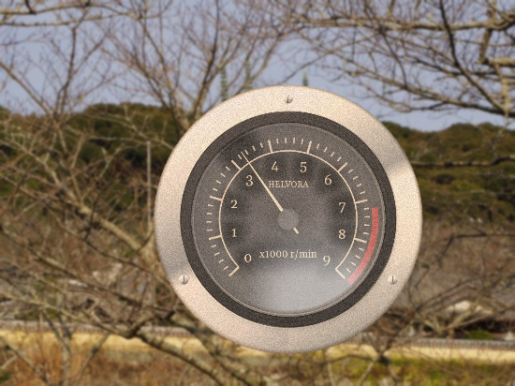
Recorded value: 3300 rpm
